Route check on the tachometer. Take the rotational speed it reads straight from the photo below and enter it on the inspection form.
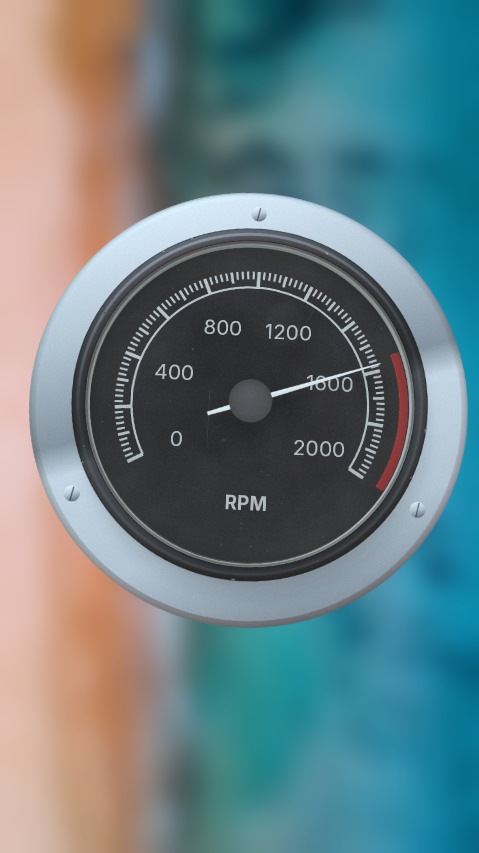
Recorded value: 1580 rpm
